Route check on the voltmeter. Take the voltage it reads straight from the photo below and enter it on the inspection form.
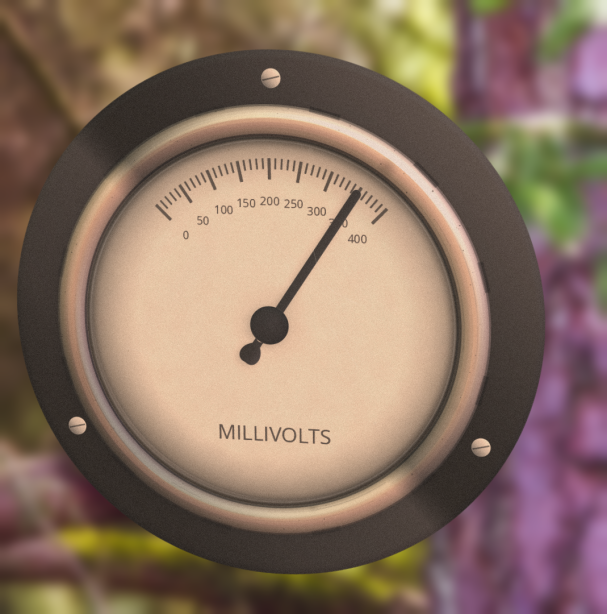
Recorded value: 350 mV
